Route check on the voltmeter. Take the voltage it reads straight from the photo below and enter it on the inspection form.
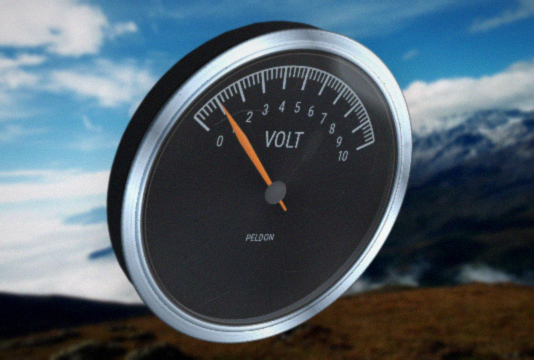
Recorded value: 1 V
